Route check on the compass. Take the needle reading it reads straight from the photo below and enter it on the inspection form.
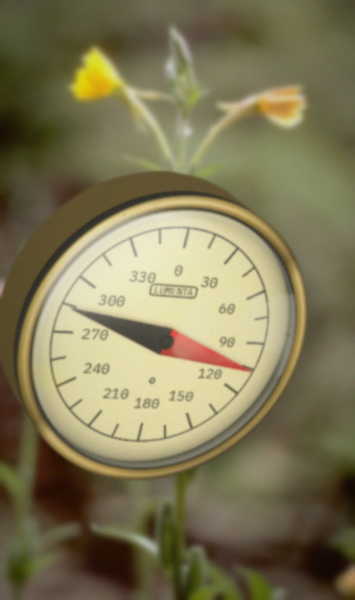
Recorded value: 105 °
